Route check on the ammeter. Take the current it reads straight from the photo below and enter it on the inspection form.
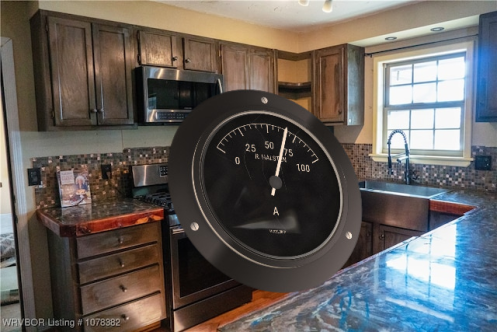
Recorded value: 65 A
